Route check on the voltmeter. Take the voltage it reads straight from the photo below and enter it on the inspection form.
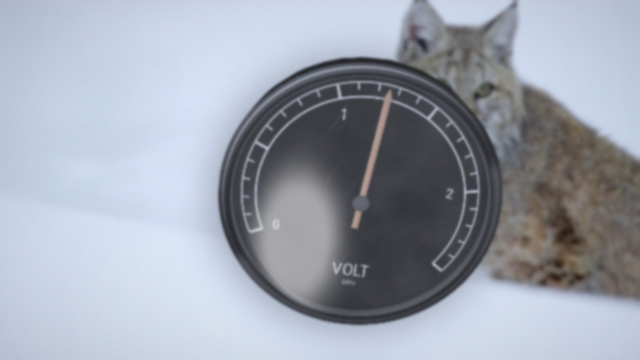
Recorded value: 1.25 V
